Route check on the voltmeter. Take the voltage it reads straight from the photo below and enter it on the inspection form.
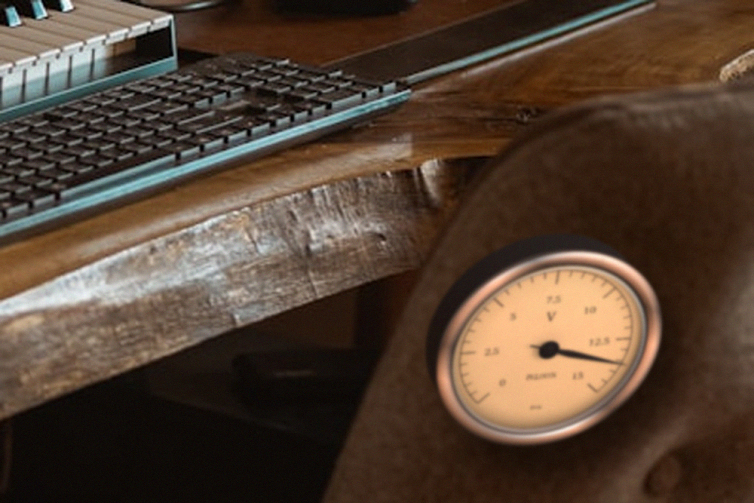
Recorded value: 13.5 V
